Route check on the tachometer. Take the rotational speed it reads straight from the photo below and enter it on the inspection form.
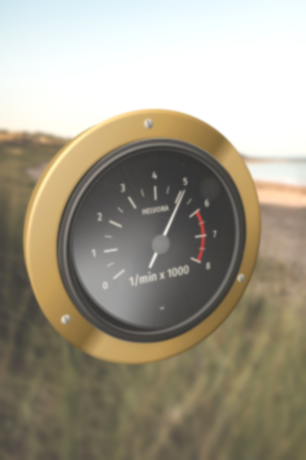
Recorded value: 5000 rpm
